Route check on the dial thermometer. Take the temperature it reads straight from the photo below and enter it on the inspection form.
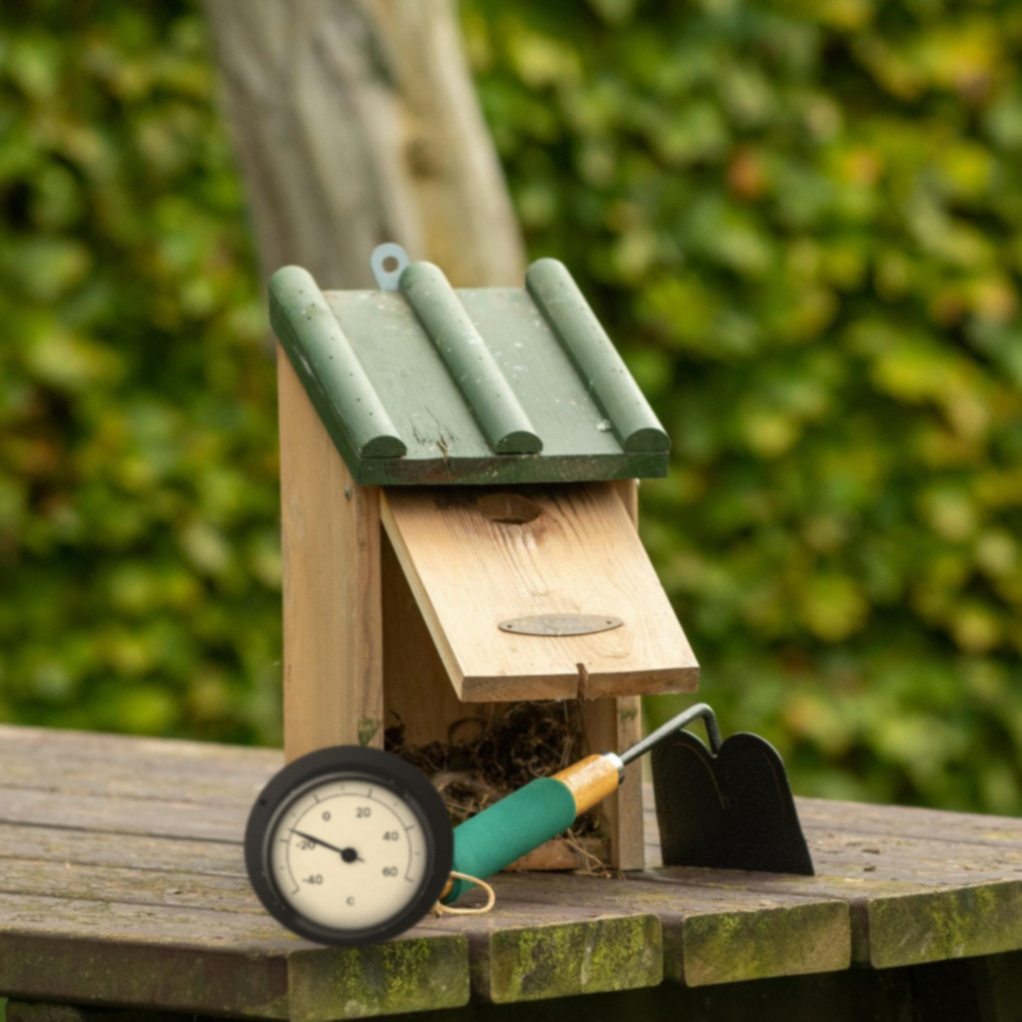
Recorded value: -15 °C
